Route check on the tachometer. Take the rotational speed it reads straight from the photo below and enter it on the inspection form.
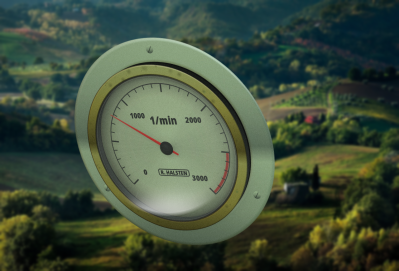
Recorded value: 800 rpm
